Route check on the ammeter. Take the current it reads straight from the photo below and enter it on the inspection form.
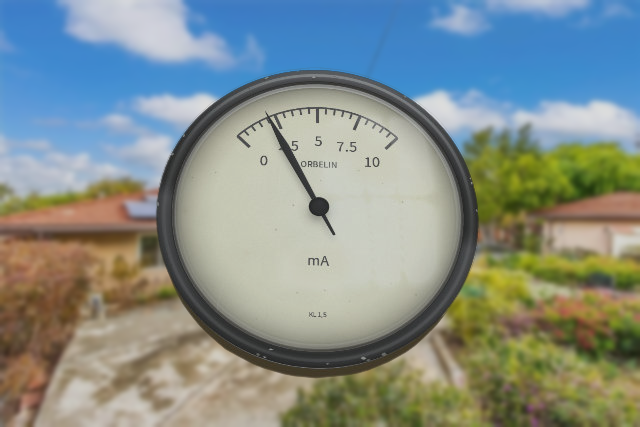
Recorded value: 2 mA
